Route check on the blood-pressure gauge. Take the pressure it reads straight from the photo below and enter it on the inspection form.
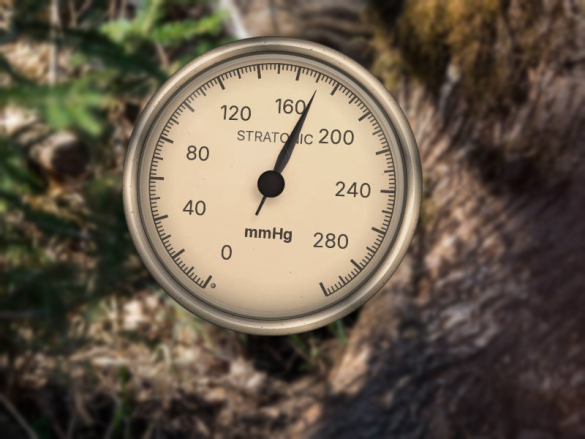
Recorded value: 172 mmHg
